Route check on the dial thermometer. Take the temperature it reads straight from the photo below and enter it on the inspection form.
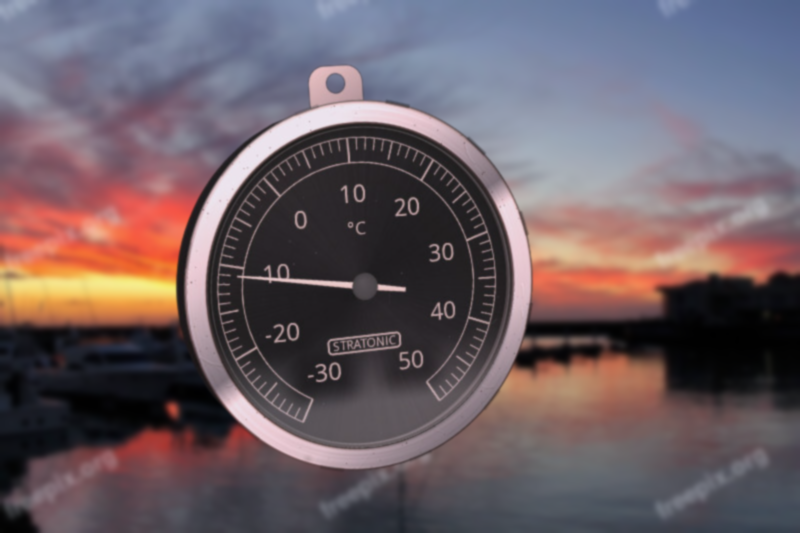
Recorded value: -11 °C
